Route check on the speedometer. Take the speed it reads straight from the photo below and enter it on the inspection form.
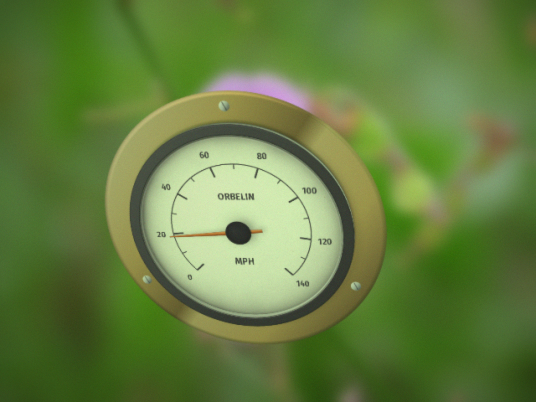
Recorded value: 20 mph
